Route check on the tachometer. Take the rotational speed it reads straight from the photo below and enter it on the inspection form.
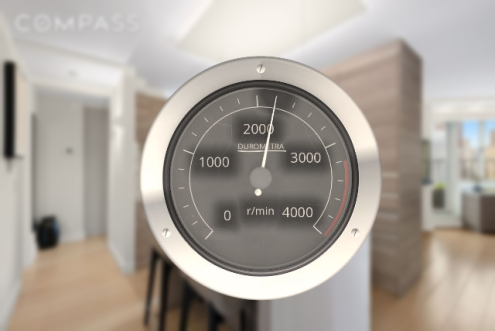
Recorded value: 2200 rpm
